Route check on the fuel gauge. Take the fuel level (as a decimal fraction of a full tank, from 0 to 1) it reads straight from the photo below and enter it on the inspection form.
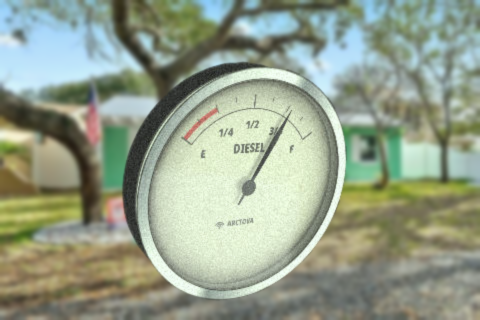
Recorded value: 0.75
